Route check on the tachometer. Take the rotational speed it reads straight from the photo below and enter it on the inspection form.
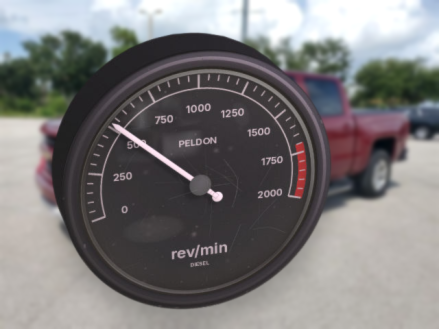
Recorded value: 525 rpm
